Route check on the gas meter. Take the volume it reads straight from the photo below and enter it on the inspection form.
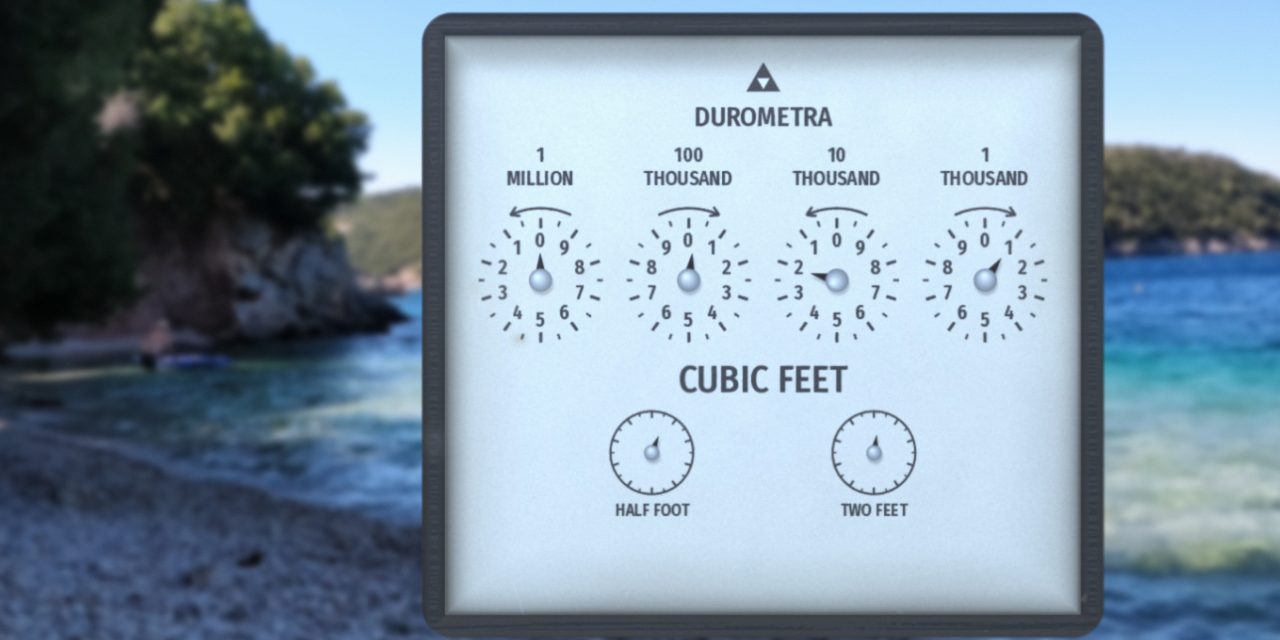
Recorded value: 2100 ft³
